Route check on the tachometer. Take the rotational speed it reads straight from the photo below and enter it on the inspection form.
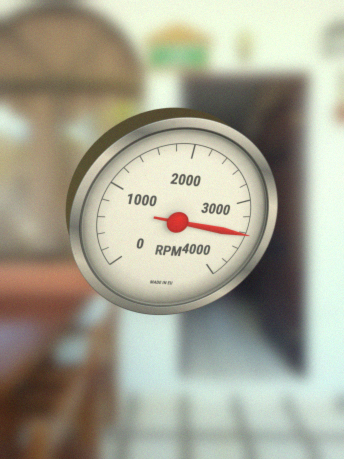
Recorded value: 3400 rpm
